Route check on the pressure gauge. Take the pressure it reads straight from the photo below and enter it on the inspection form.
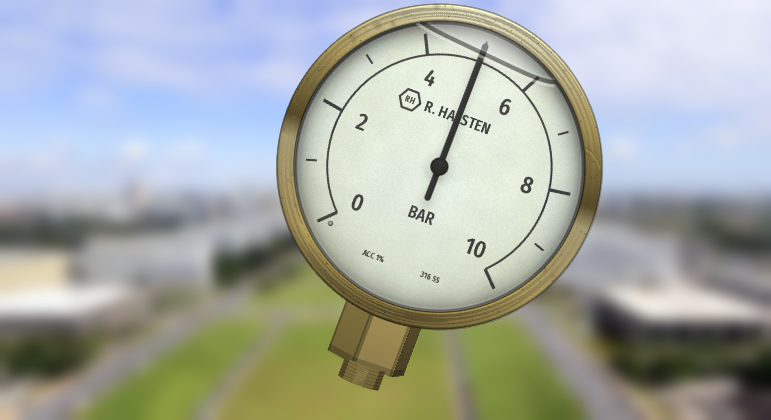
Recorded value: 5 bar
